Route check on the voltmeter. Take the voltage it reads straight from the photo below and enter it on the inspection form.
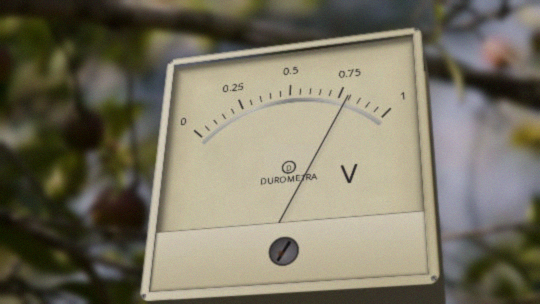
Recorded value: 0.8 V
